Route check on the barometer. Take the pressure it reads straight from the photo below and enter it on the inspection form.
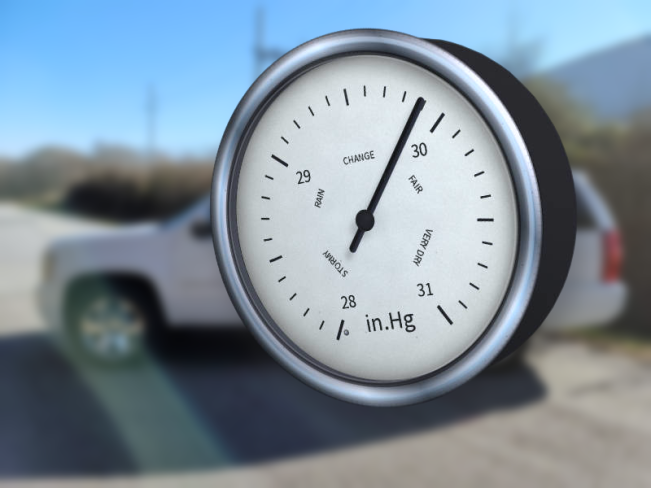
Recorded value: 29.9 inHg
